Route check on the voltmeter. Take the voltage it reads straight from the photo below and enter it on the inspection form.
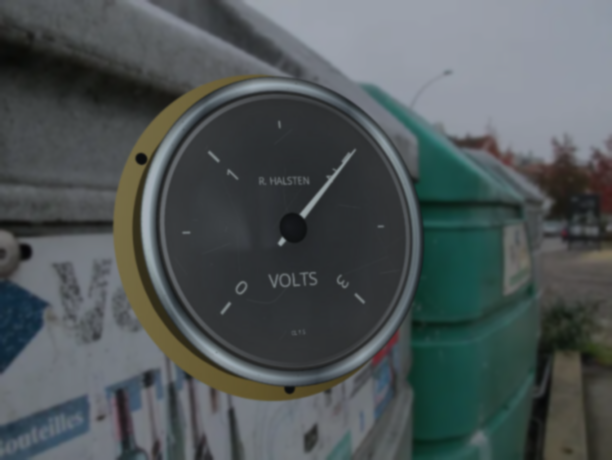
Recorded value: 2 V
